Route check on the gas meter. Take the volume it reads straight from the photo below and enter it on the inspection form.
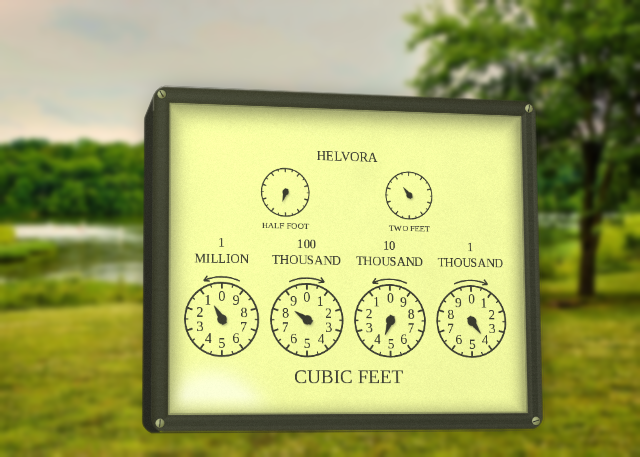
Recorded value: 84400 ft³
